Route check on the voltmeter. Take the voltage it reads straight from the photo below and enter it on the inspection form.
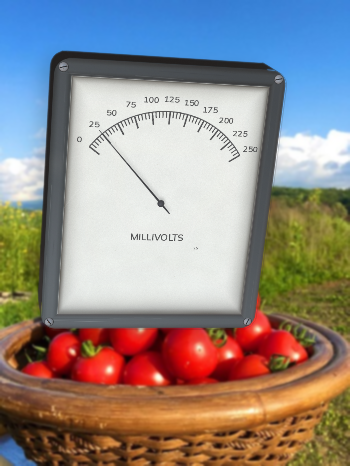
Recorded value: 25 mV
